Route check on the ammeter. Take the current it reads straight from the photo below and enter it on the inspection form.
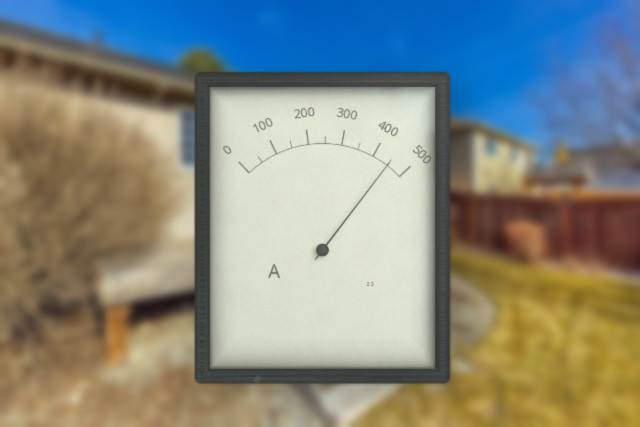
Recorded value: 450 A
